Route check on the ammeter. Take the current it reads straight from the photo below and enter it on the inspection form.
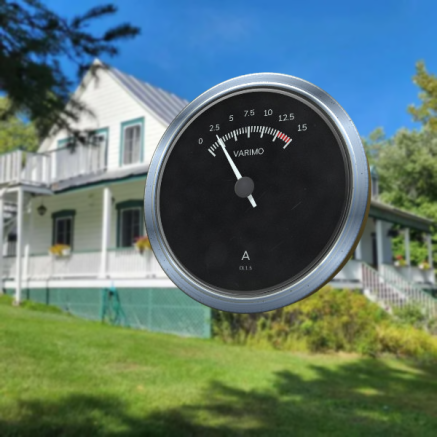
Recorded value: 2.5 A
